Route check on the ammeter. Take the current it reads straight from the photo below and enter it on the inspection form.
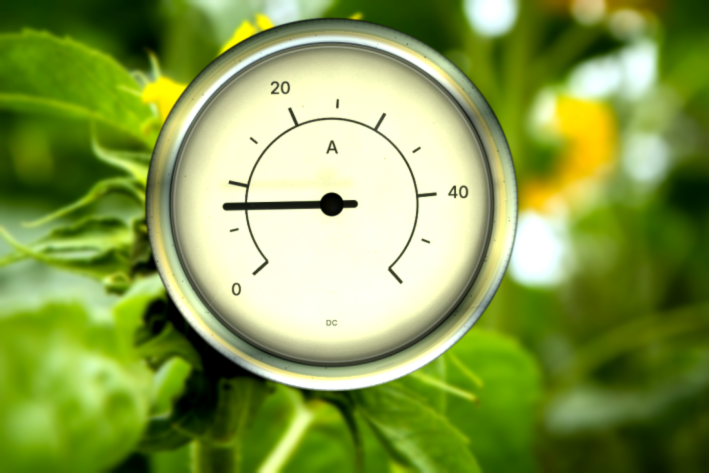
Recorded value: 7.5 A
